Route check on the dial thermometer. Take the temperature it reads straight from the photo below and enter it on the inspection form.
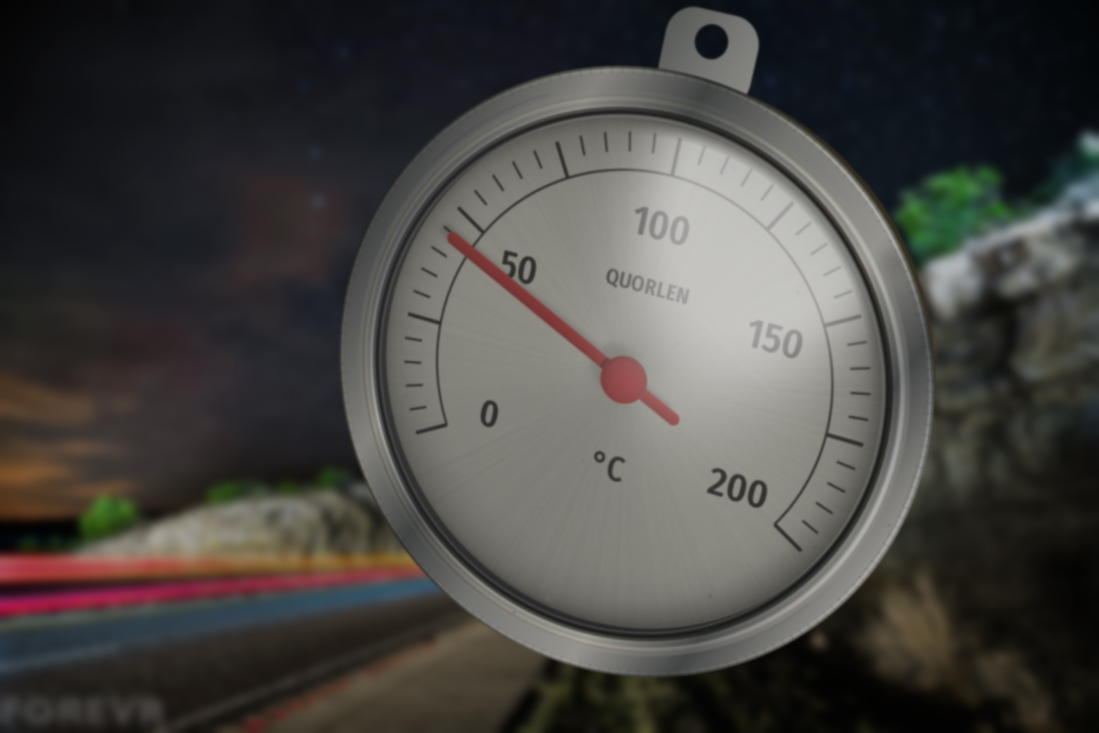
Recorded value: 45 °C
